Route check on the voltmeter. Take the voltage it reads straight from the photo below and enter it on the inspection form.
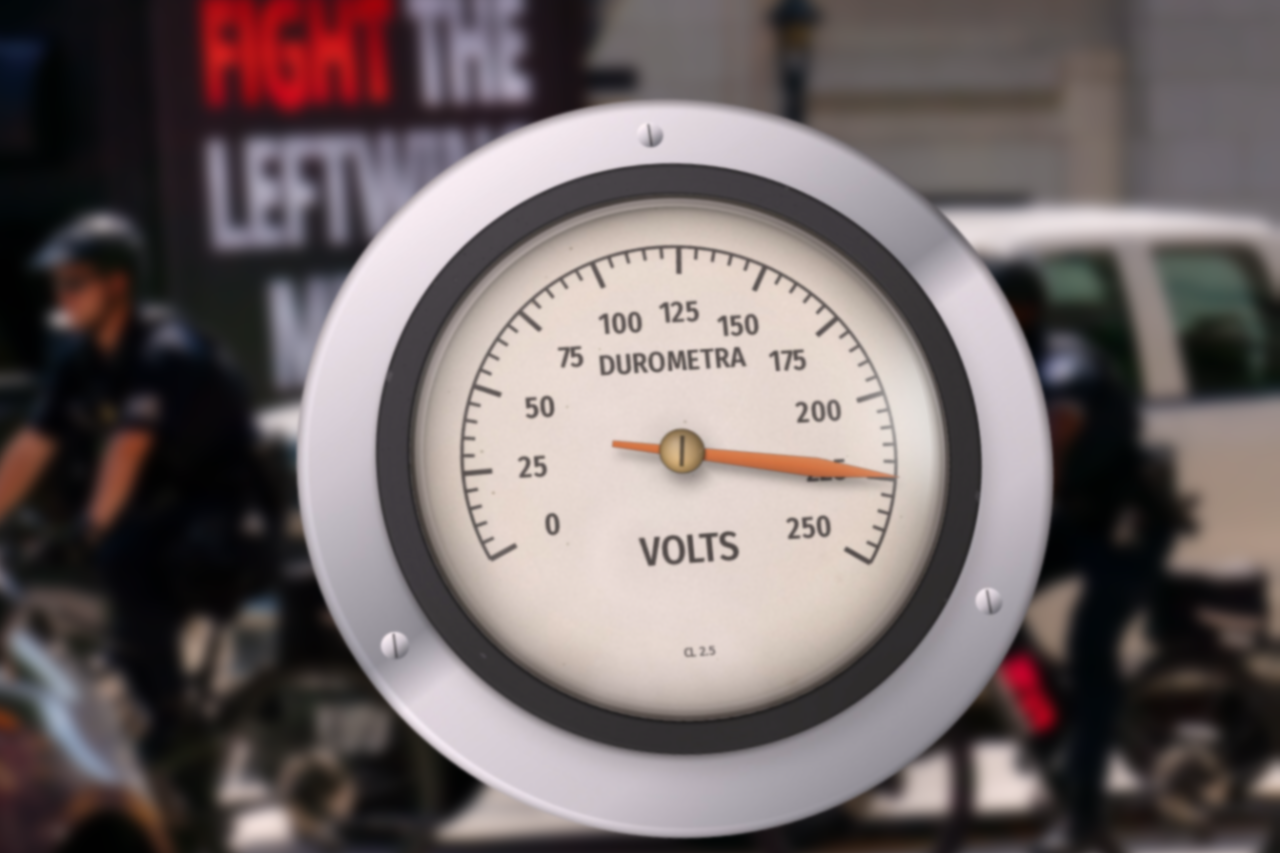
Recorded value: 225 V
